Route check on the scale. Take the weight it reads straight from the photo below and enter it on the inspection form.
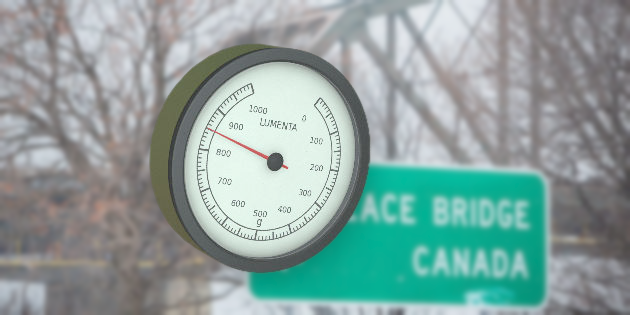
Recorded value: 850 g
